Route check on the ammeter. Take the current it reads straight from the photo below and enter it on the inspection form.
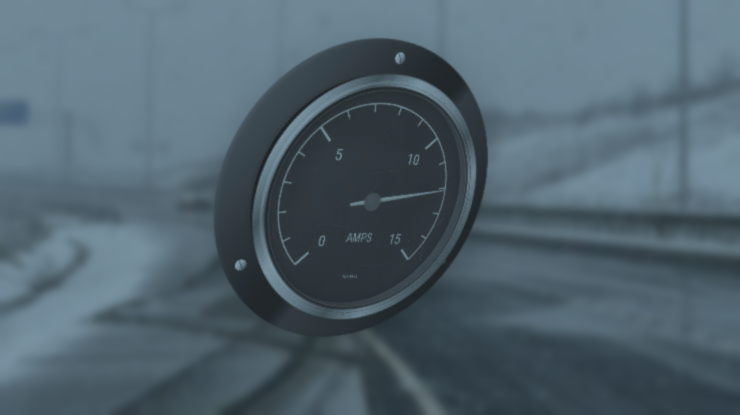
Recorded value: 12 A
